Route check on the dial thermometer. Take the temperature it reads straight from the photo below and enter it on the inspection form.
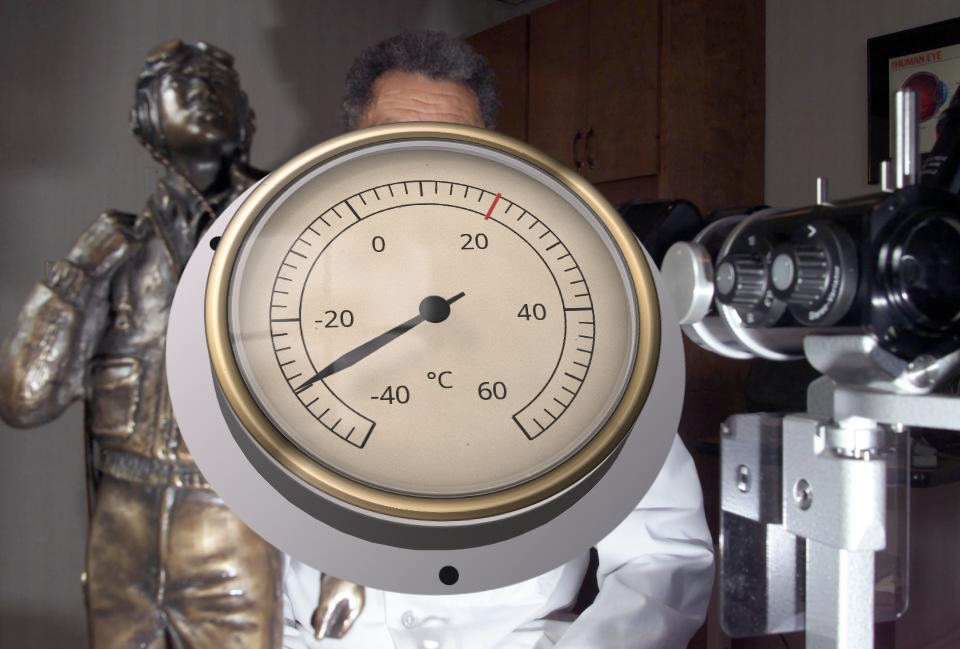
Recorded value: -30 °C
